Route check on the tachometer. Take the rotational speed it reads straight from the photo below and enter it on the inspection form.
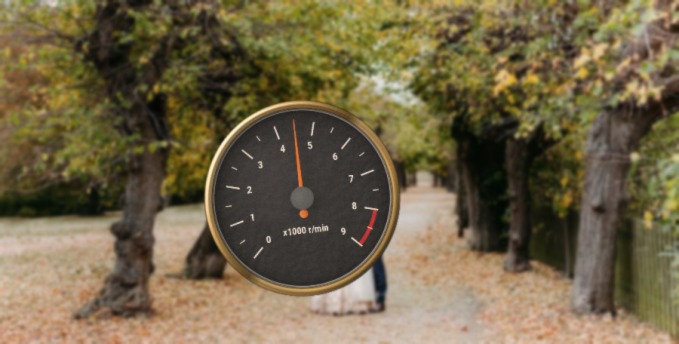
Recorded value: 4500 rpm
